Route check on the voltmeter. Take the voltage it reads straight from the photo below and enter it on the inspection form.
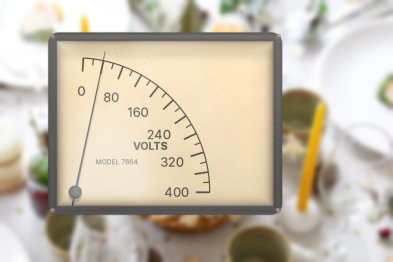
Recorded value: 40 V
